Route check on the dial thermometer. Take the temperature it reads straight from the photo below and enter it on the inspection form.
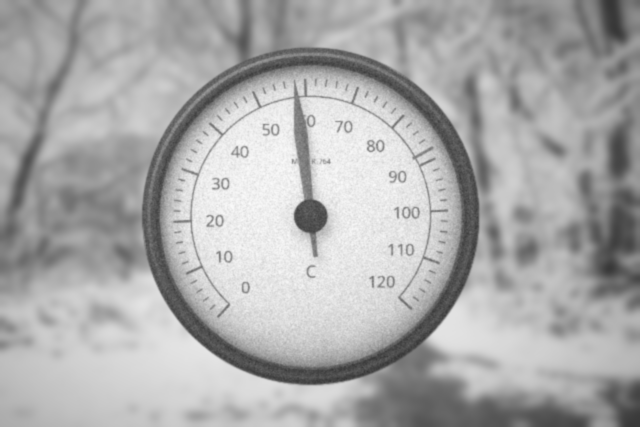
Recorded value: 58 °C
